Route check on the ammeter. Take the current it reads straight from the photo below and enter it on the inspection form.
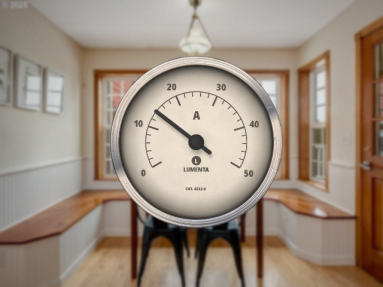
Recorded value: 14 A
